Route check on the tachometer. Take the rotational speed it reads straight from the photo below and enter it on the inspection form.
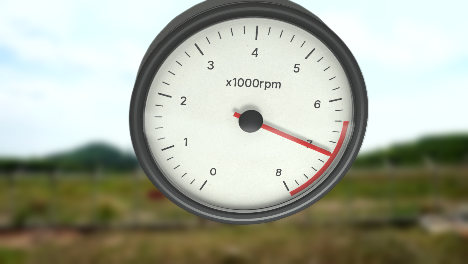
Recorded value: 7000 rpm
